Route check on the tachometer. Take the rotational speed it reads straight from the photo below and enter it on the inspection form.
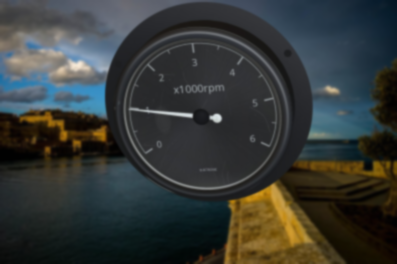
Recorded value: 1000 rpm
